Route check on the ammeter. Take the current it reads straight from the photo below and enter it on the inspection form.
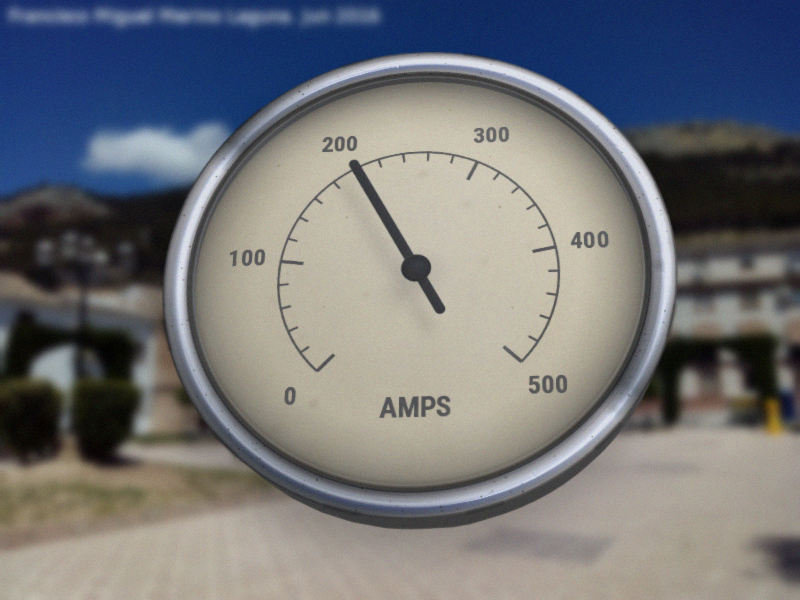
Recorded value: 200 A
